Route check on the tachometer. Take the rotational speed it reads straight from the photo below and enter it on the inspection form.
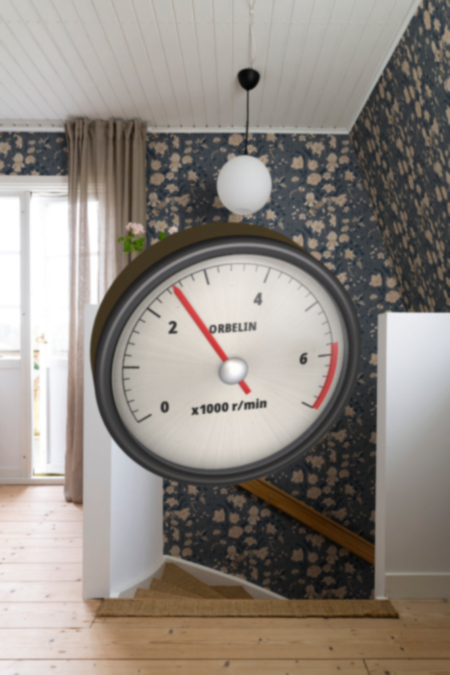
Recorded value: 2500 rpm
